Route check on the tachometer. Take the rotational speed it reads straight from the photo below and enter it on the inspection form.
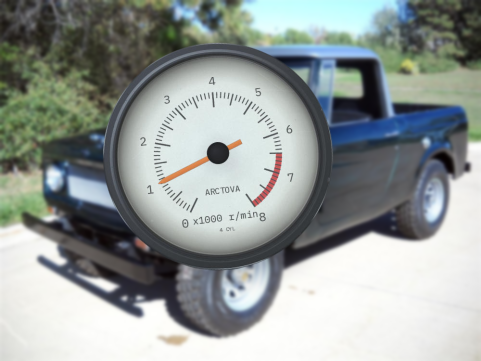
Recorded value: 1000 rpm
